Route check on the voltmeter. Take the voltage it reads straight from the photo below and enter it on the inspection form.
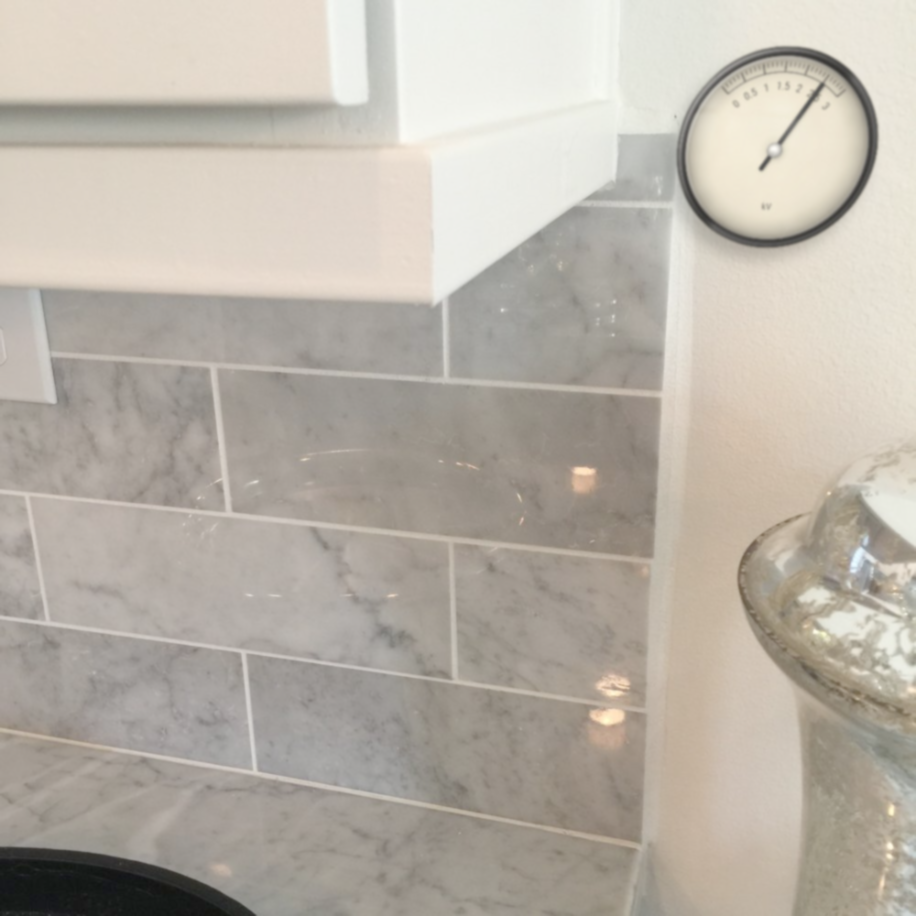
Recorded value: 2.5 kV
